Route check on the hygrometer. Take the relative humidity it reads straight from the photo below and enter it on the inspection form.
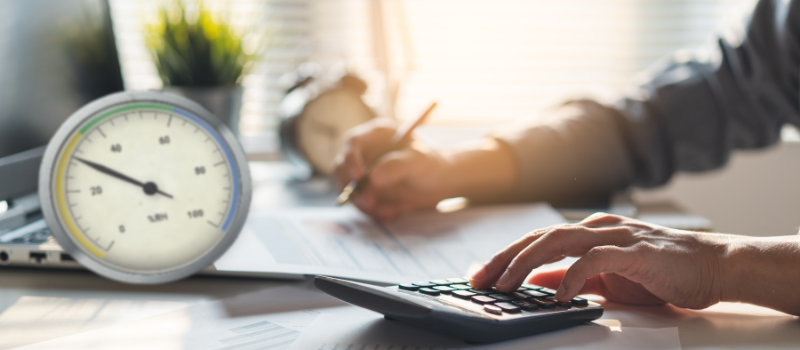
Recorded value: 30 %
